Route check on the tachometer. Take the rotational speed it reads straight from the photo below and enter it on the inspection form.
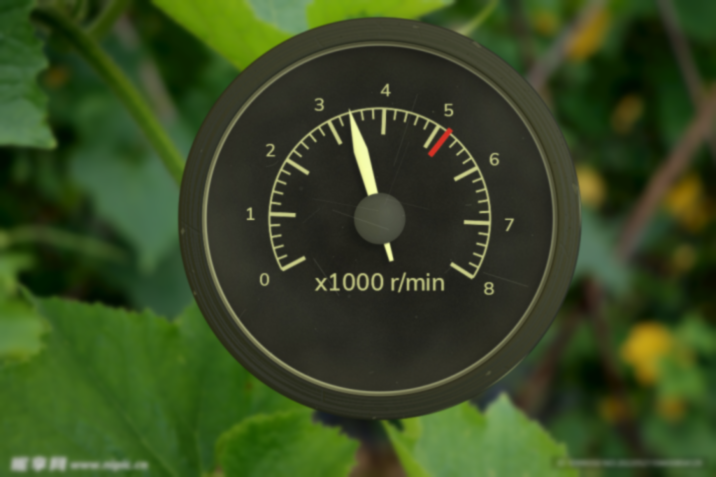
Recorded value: 3400 rpm
